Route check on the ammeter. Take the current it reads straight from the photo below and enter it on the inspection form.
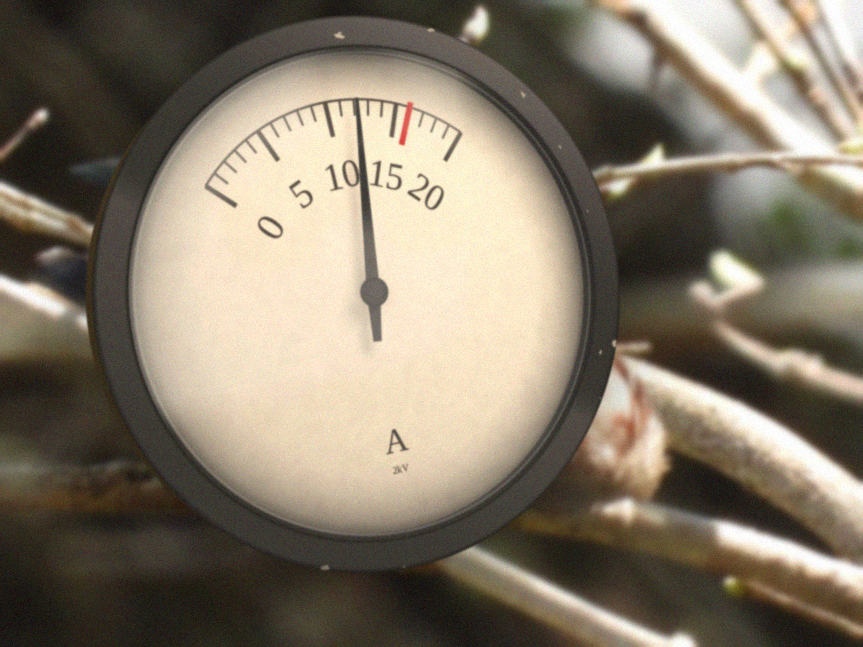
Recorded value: 12 A
